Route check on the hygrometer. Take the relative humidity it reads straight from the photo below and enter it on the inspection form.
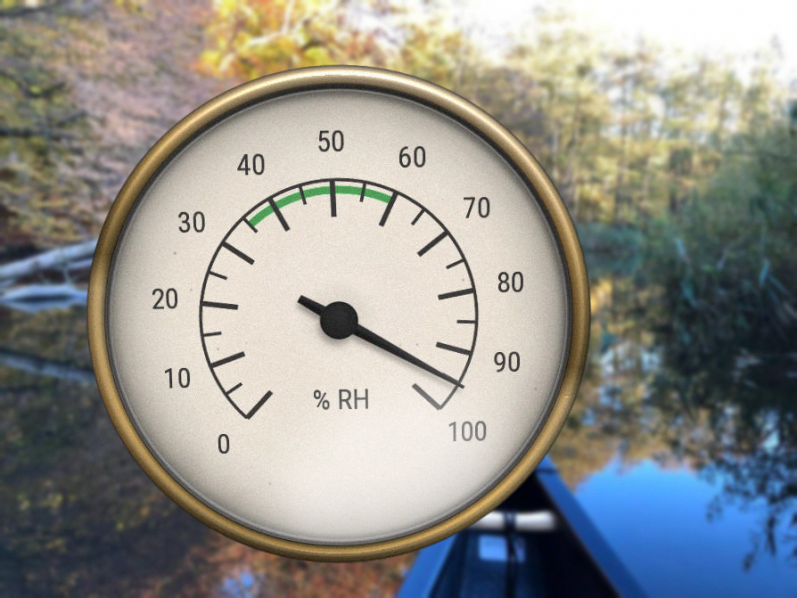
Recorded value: 95 %
